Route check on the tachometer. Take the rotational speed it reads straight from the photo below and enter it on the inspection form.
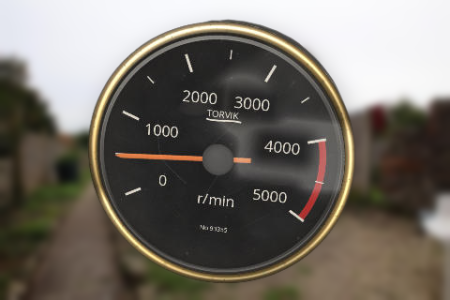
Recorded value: 500 rpm
